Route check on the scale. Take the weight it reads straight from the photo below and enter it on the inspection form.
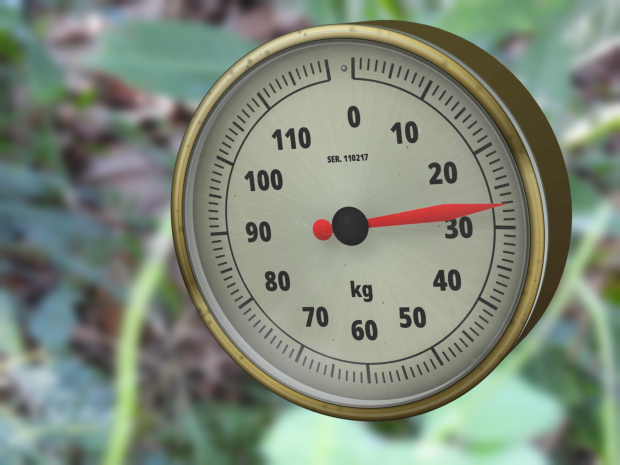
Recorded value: 27 kg
